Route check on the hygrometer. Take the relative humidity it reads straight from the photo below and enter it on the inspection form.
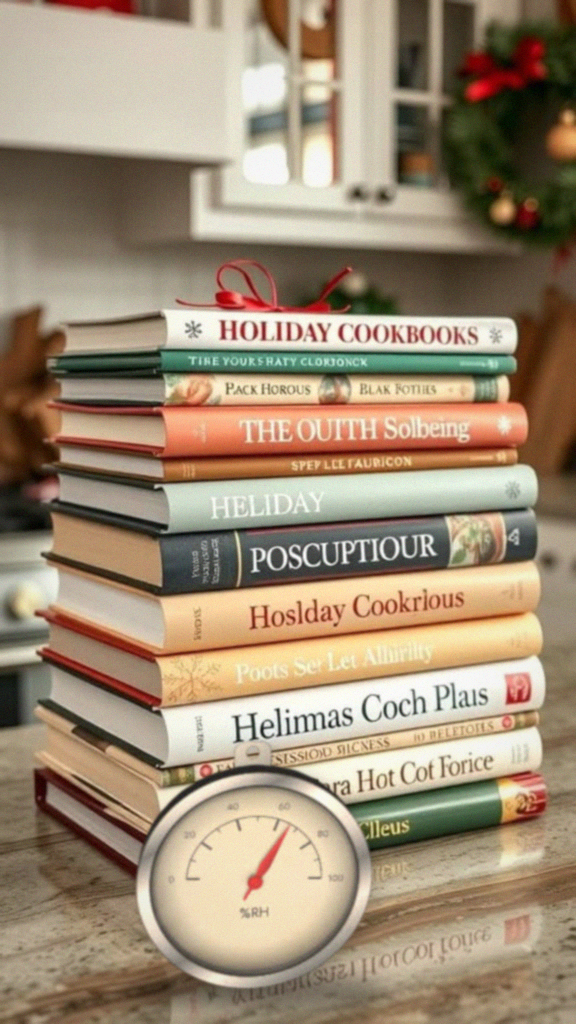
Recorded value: 65 %
